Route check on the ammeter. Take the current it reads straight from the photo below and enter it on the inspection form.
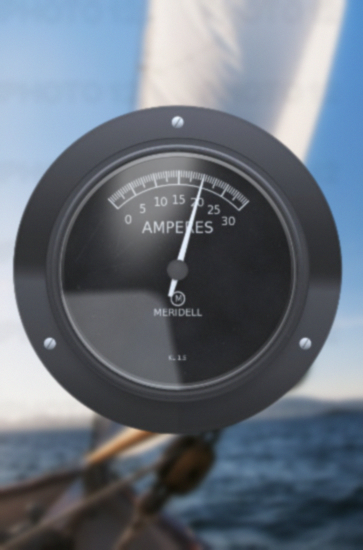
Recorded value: 20 A
